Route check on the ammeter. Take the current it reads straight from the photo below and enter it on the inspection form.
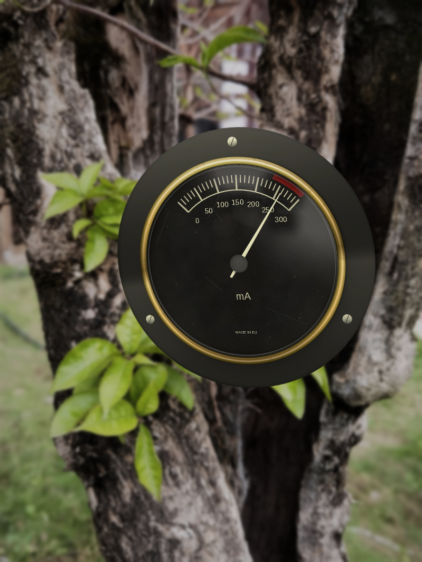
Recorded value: 260 mA
